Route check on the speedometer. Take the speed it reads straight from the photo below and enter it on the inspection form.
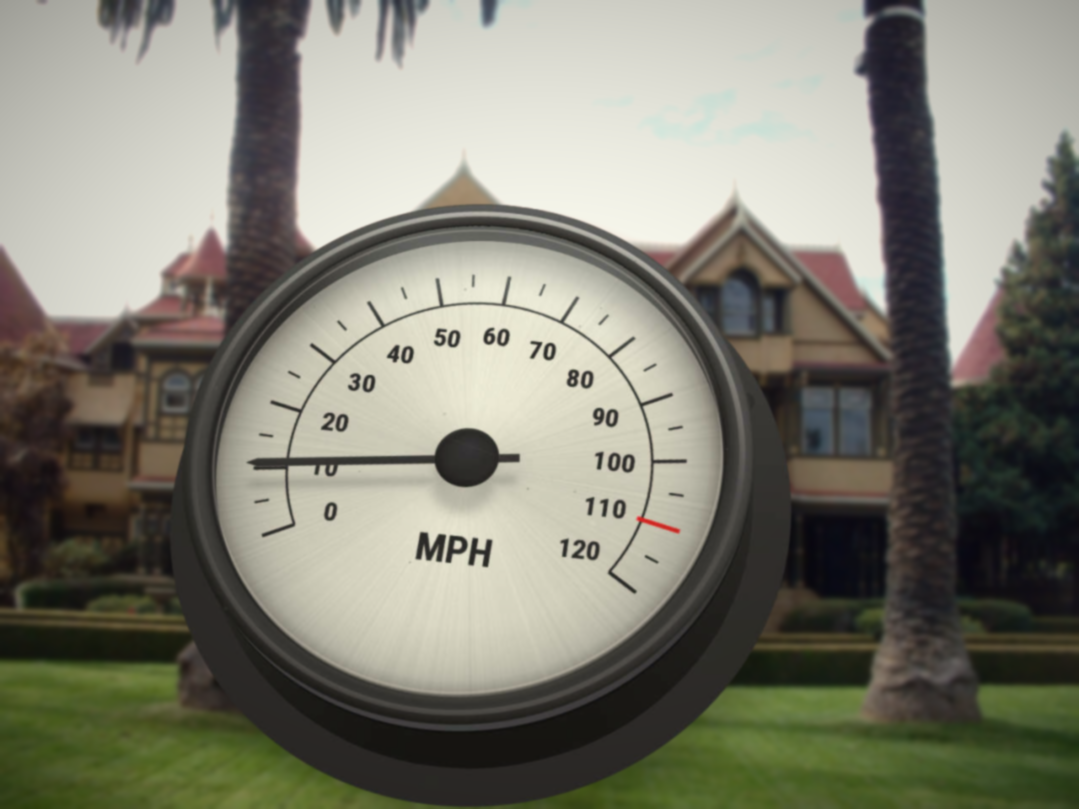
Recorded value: 10 mph
